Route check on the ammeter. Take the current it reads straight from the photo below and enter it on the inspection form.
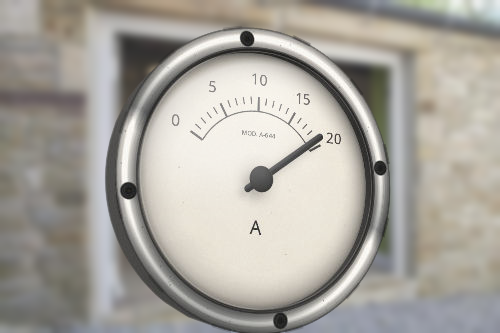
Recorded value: 19 A
